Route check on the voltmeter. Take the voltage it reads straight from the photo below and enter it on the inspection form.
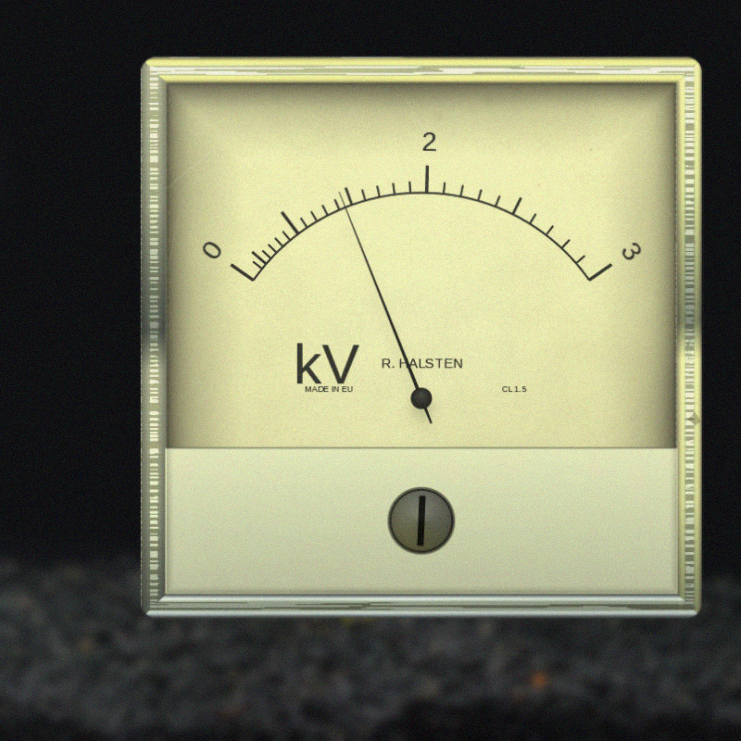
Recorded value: 1.45 kV
